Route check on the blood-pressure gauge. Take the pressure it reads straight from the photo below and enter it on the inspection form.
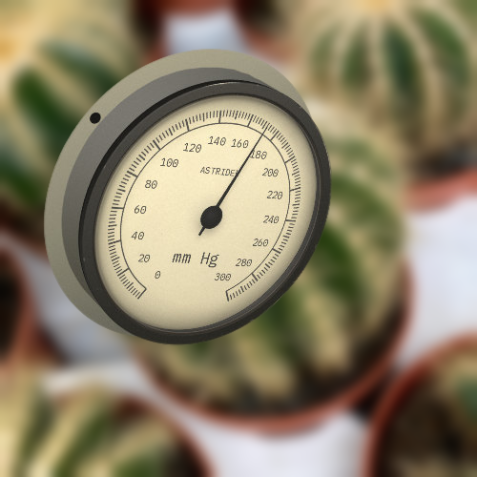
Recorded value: 170 mmHg
